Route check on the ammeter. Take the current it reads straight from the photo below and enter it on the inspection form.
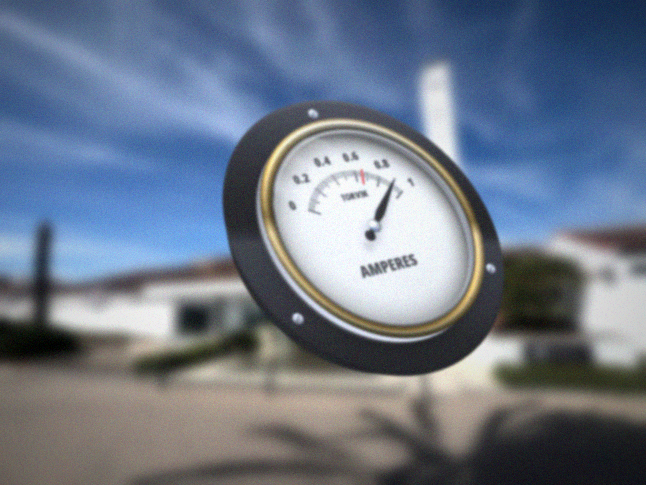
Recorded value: 0.9 A
